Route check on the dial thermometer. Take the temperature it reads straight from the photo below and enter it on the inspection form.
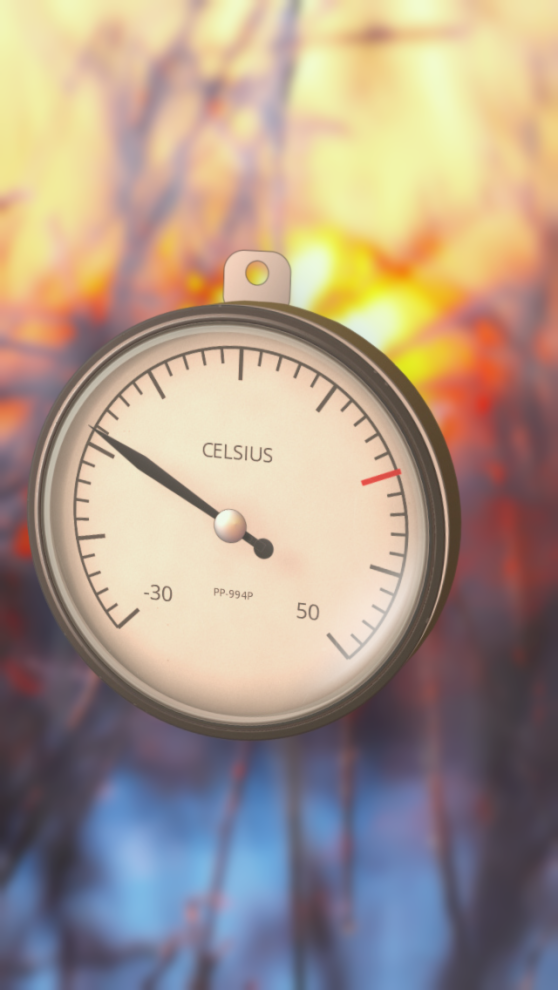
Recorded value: -8 °C
